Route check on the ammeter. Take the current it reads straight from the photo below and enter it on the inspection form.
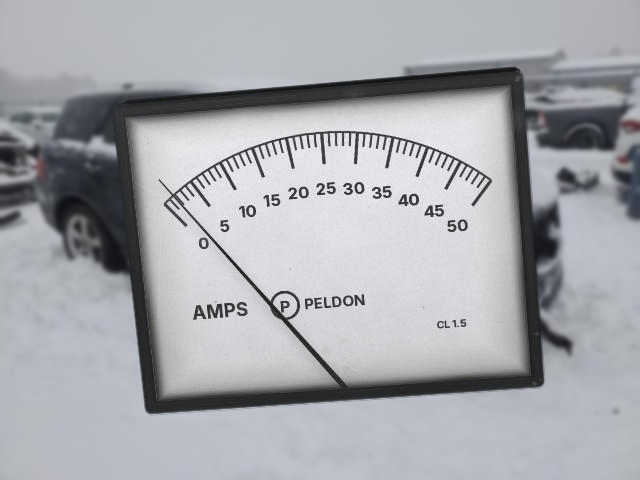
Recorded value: 2 A
